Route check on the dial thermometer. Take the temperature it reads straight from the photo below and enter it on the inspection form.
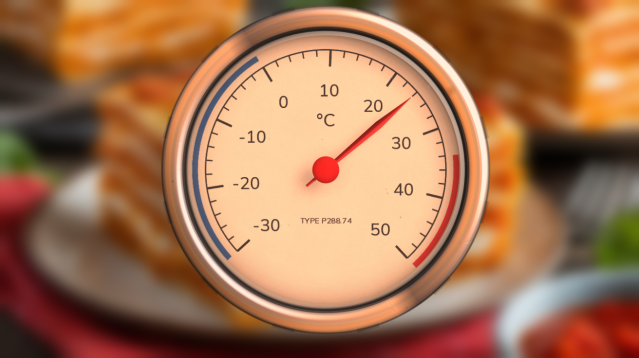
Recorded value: 24 °C
